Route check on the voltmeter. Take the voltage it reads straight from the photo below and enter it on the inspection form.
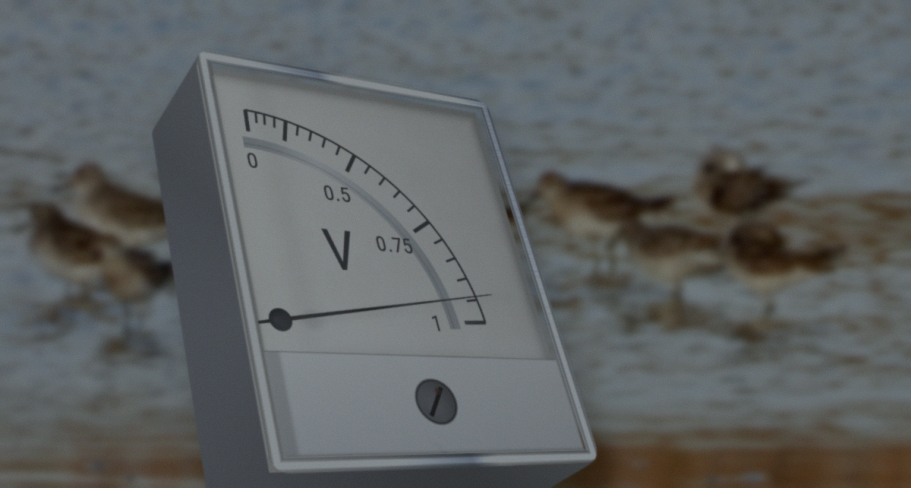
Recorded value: 0.95 V
